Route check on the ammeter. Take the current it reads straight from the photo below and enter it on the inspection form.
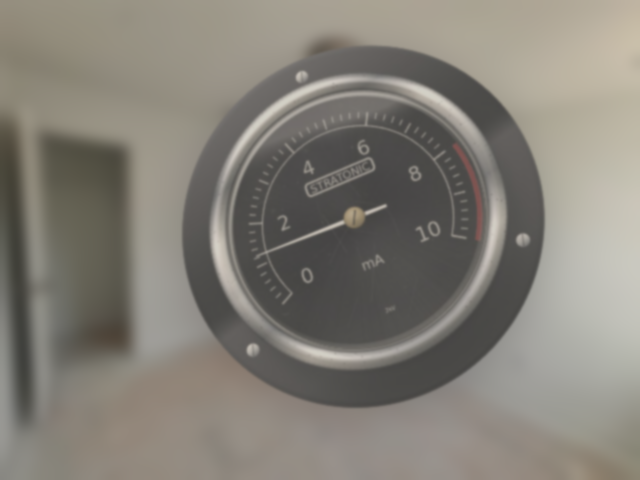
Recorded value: 1.2 mA
